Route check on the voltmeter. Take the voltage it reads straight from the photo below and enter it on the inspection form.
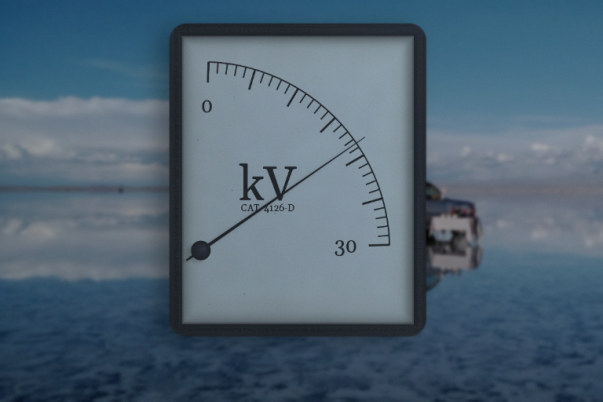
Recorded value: 18.5 kV
